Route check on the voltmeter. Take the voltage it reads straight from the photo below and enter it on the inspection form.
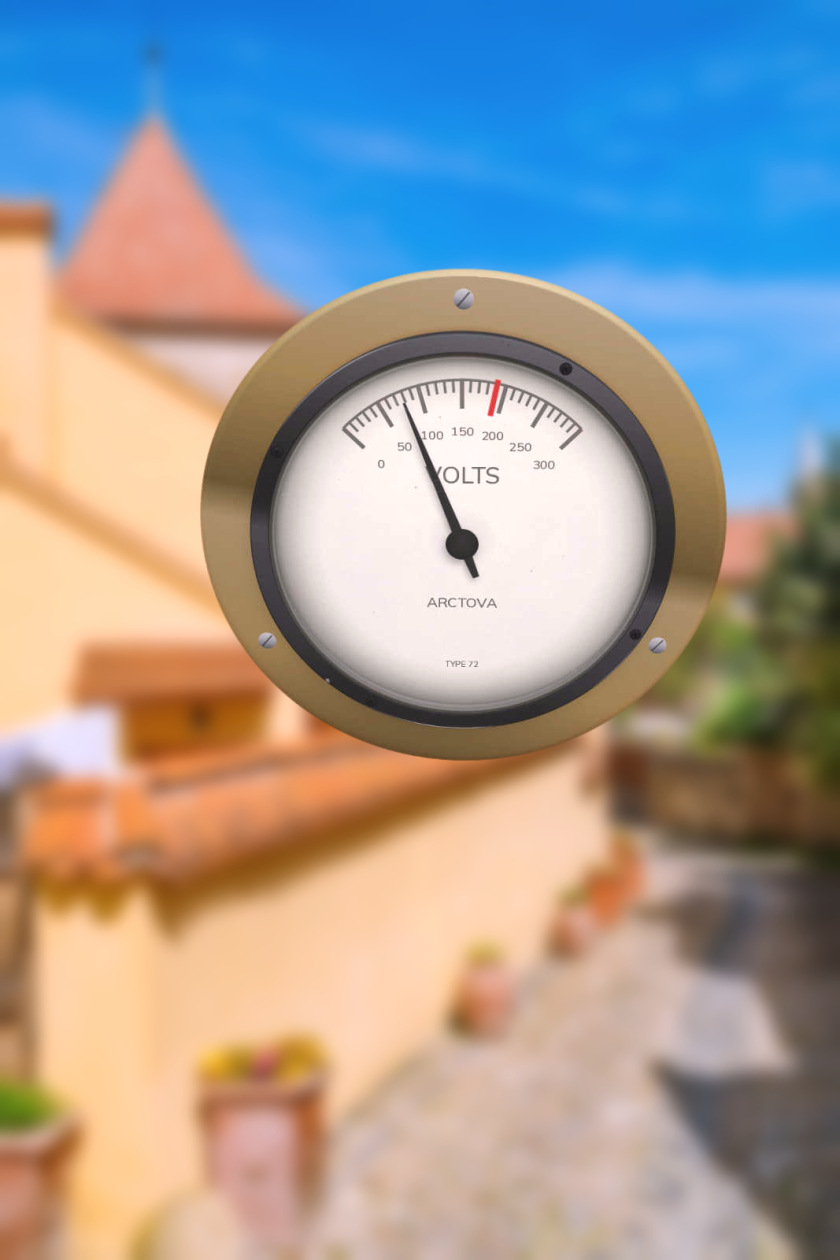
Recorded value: 80 V
